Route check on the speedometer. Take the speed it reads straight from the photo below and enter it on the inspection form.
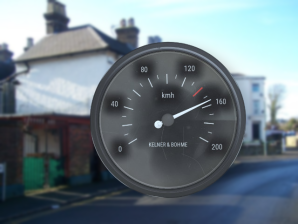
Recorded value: 155 km/h
